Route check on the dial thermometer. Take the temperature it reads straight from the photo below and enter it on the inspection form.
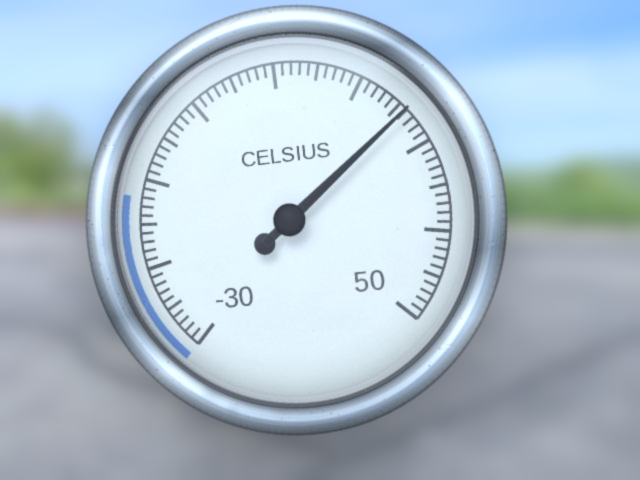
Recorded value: 26 °C
